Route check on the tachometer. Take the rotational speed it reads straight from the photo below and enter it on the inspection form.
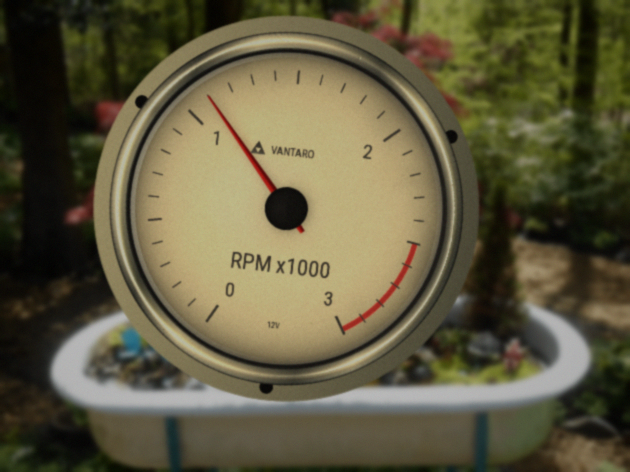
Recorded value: 1100 rpm
